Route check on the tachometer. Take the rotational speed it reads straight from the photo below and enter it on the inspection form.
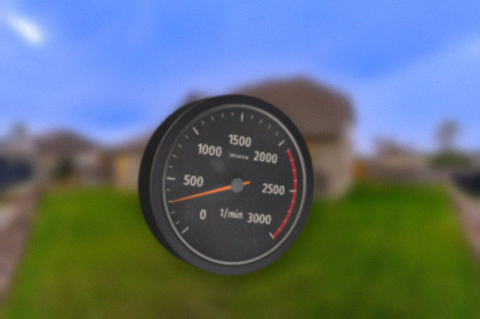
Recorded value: 300 rpm
